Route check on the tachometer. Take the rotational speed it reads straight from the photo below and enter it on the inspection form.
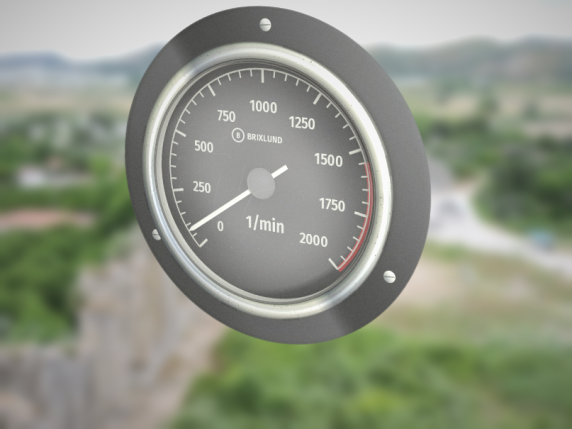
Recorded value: 75 rpm
